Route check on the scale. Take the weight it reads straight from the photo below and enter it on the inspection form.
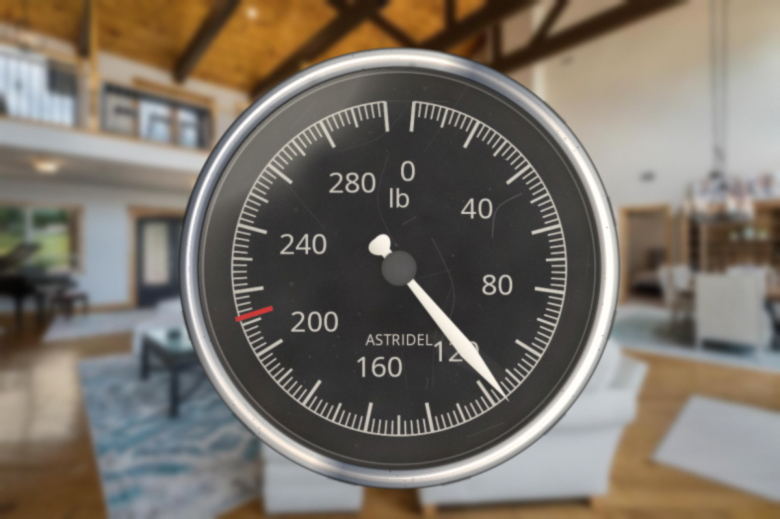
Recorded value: 116 lb
